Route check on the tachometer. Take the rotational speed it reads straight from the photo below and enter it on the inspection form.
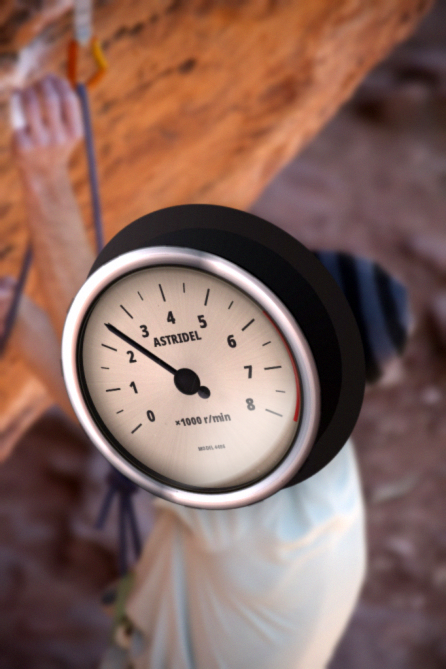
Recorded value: 2500 rpm
